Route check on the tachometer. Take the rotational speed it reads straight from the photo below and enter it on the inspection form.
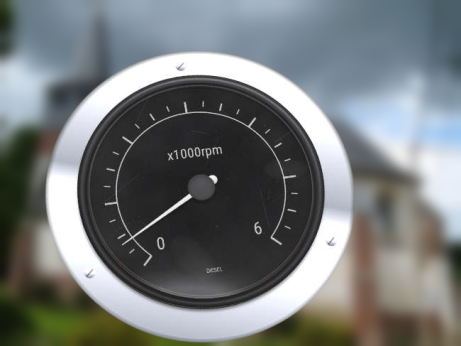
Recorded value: 375 rpm
